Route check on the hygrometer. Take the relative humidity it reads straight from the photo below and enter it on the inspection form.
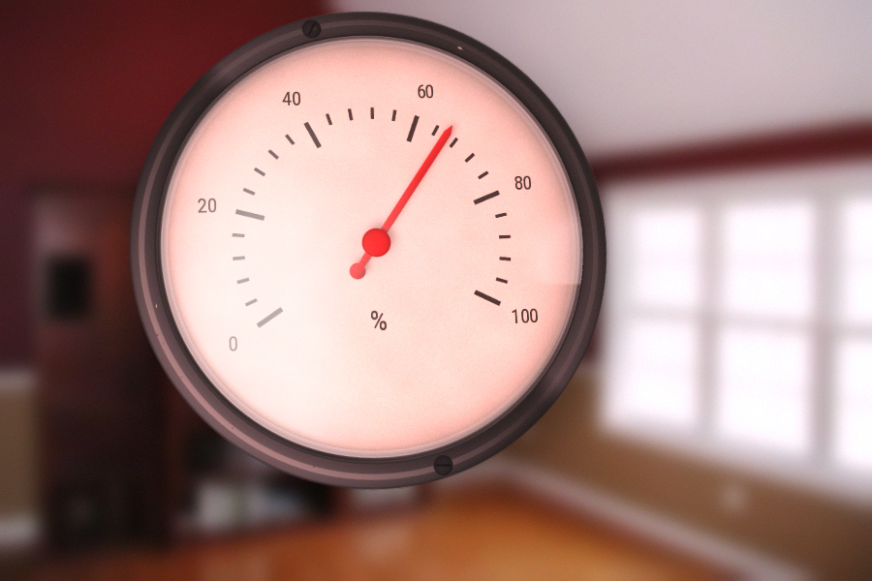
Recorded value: 66 %
